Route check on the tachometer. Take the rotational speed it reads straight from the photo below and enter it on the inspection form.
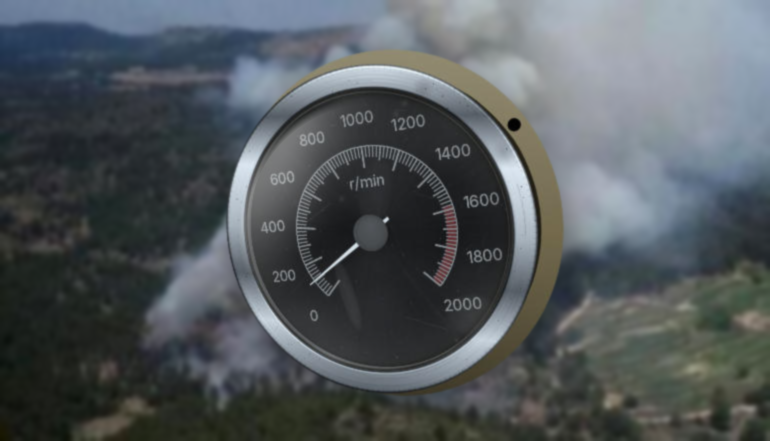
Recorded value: 100 rpm
